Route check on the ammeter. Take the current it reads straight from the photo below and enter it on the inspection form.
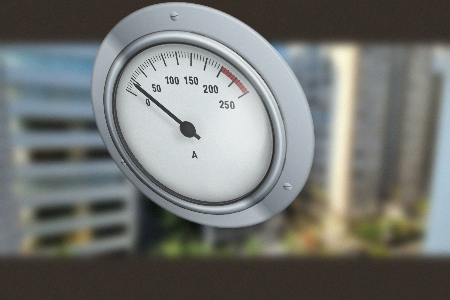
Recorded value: 25 A
